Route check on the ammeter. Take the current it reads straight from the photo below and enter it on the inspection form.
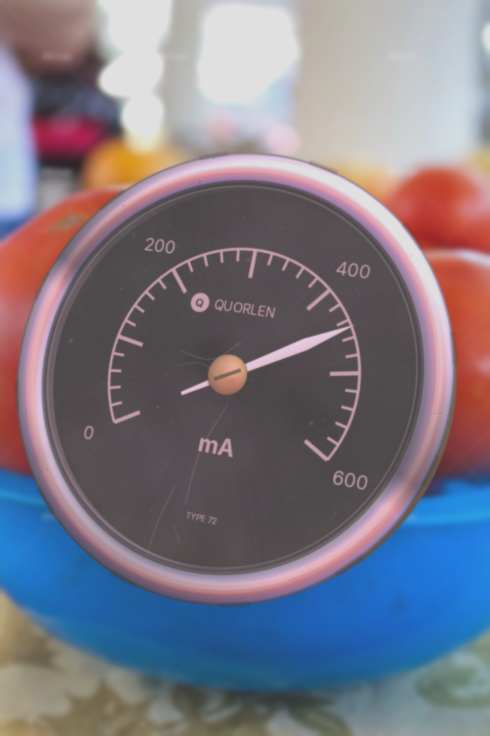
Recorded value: 450 mA
